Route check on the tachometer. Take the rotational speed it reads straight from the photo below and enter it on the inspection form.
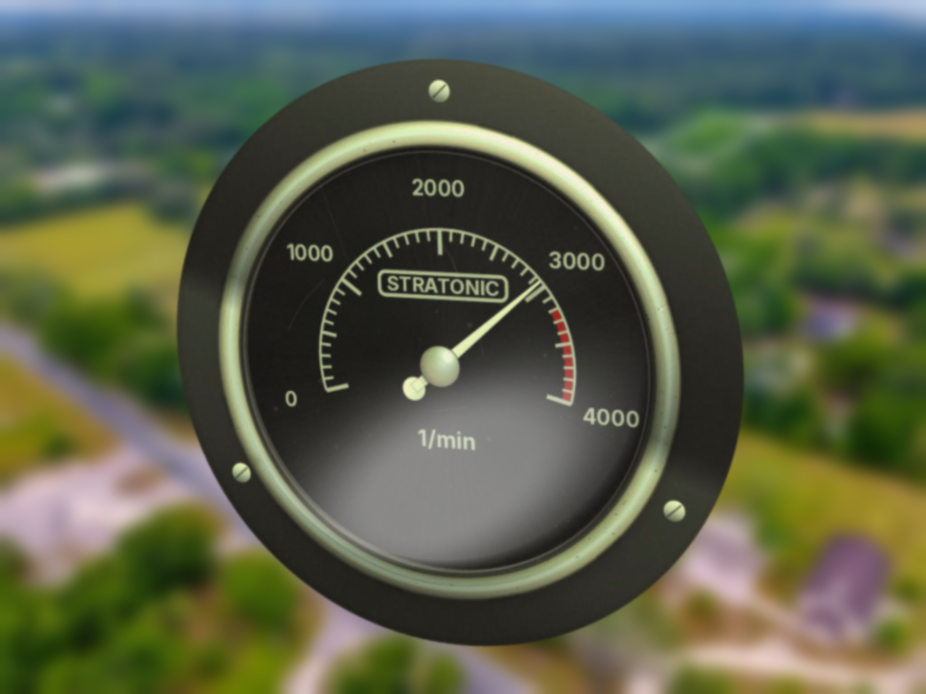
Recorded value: 2950 rpm
